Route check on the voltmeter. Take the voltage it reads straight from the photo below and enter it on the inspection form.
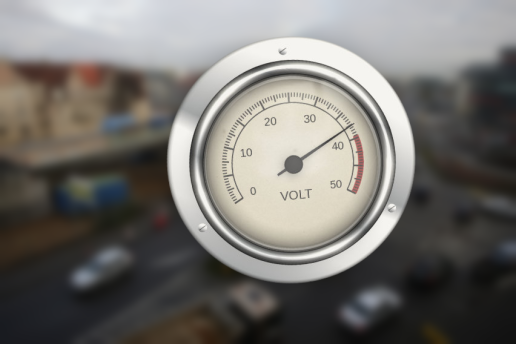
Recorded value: 37.5 V
